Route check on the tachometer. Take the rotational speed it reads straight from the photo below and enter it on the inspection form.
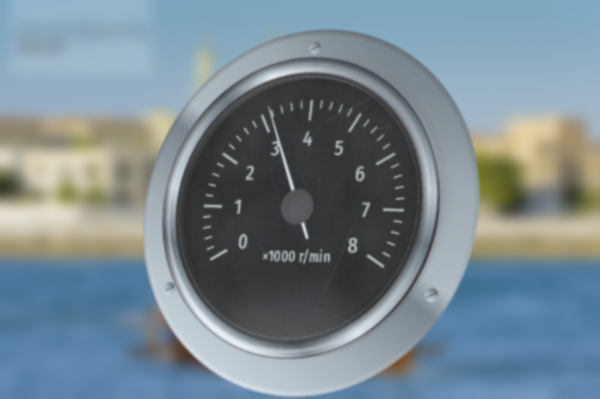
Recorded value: 3200 rpm
